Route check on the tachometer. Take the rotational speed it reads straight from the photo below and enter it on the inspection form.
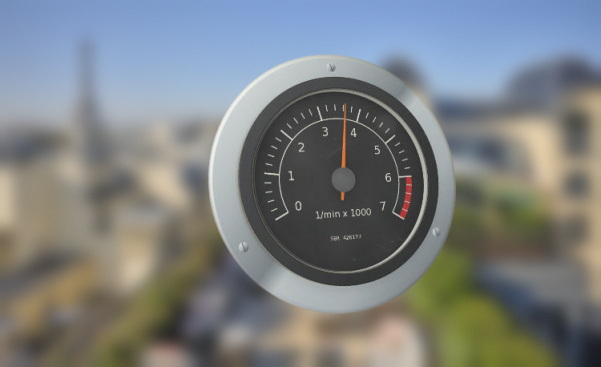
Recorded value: 3600 rpm
